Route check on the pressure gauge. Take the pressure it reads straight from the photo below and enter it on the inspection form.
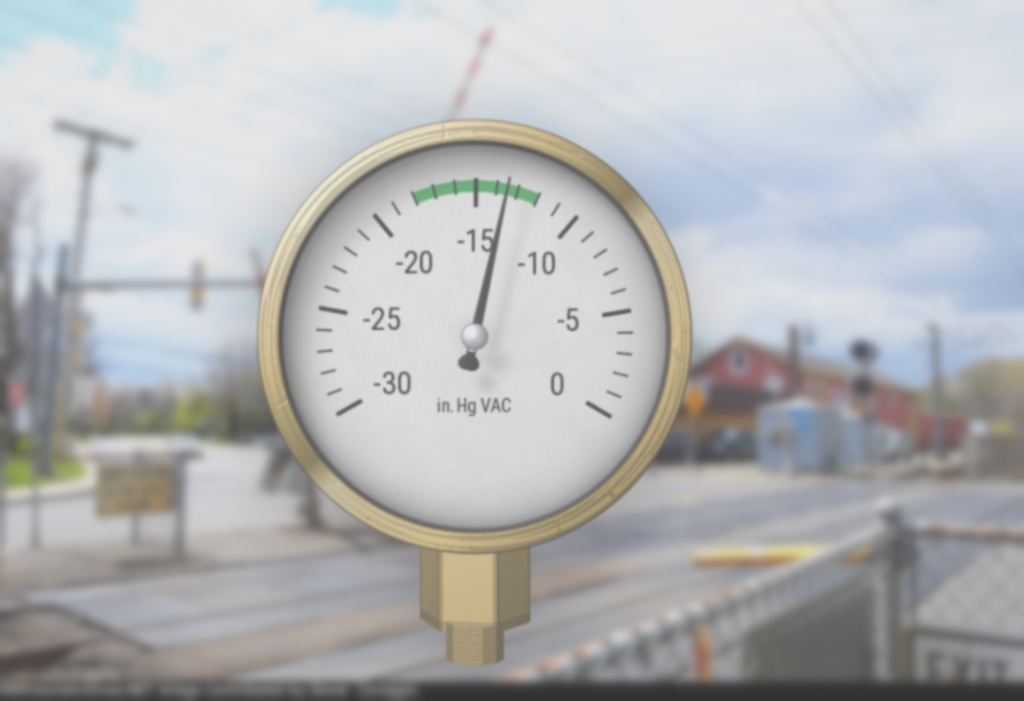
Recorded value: -13.5 inHg
